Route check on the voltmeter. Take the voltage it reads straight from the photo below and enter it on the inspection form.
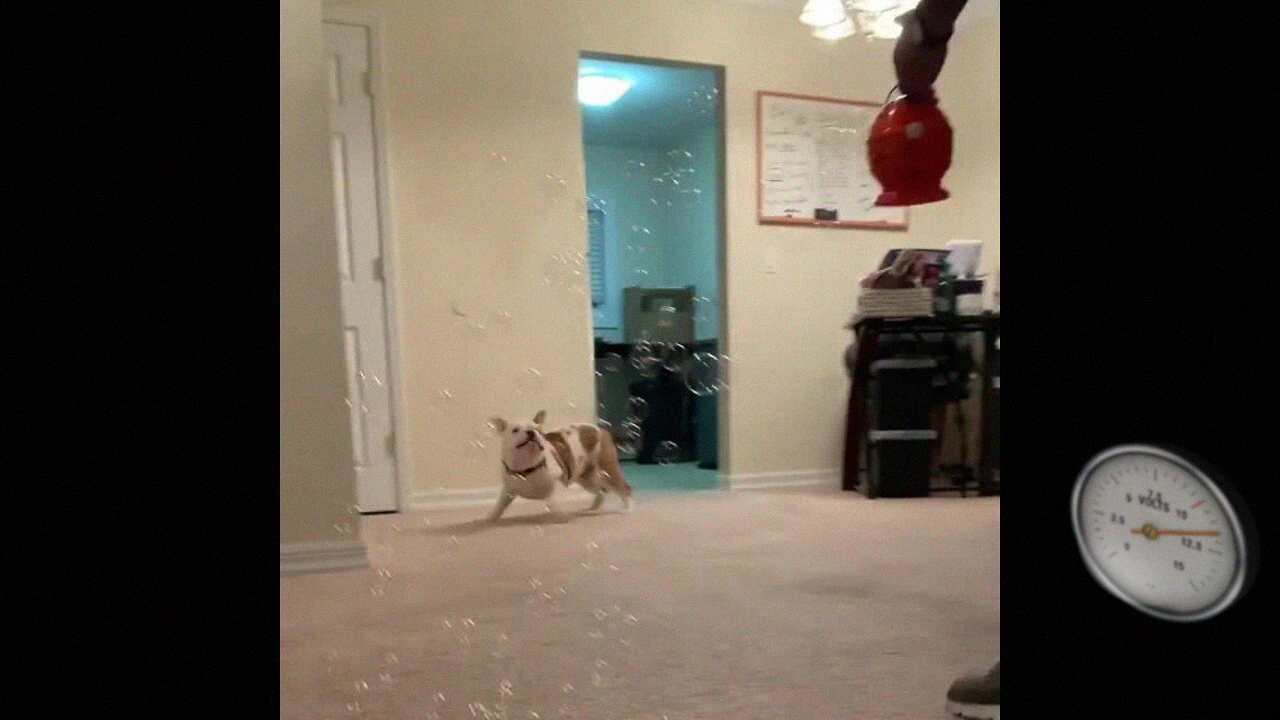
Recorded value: 11.5 V
